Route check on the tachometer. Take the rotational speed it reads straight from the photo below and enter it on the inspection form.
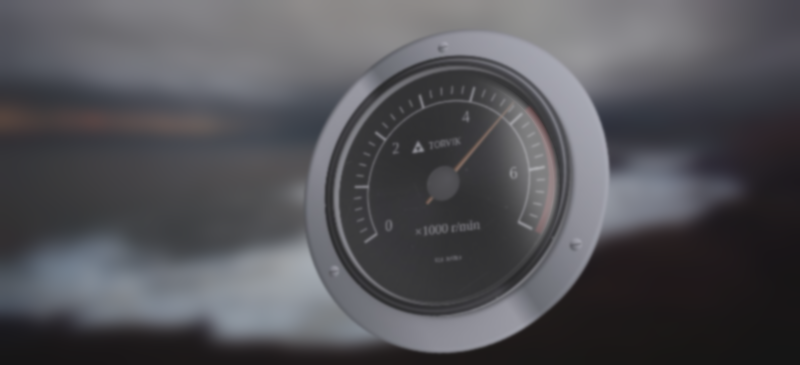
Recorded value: 4800 rpm
